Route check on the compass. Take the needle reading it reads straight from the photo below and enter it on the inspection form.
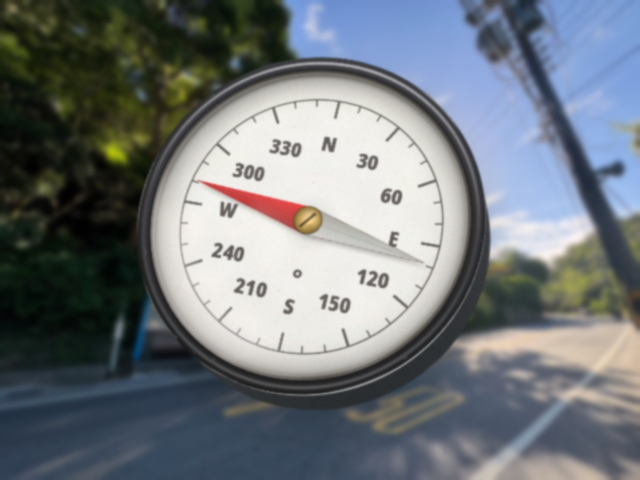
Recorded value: 280 °
